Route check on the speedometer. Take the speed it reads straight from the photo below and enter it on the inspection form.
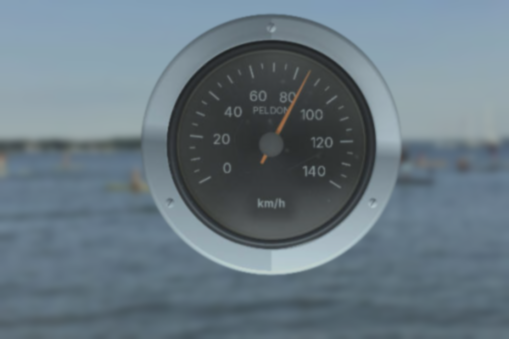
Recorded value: 85 km/h
